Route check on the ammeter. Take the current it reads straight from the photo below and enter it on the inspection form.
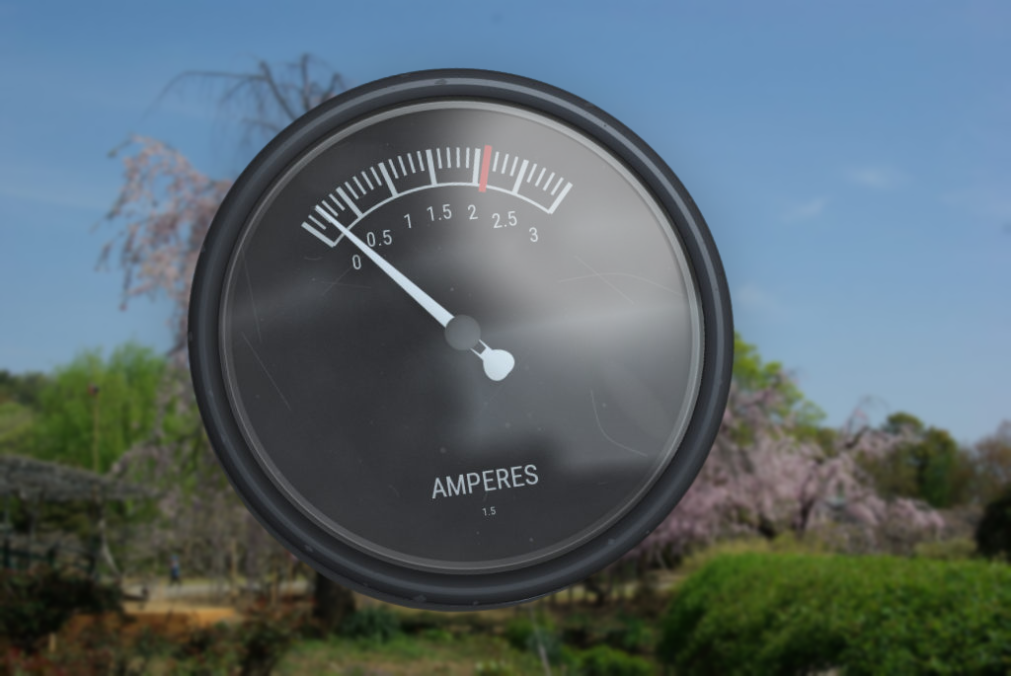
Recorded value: 0.2 A
